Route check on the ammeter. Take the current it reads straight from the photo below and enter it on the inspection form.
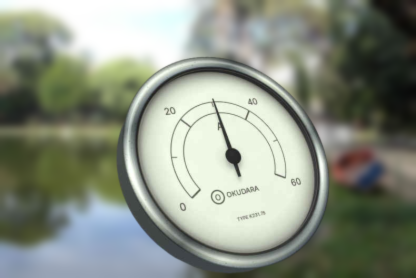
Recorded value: 30 A
